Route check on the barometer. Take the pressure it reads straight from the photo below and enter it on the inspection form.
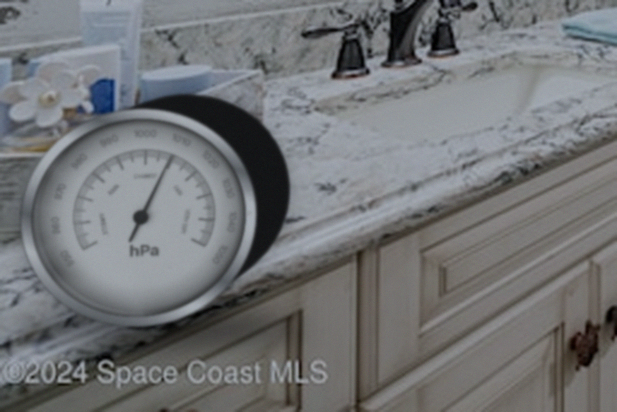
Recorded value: 1010 hPa
